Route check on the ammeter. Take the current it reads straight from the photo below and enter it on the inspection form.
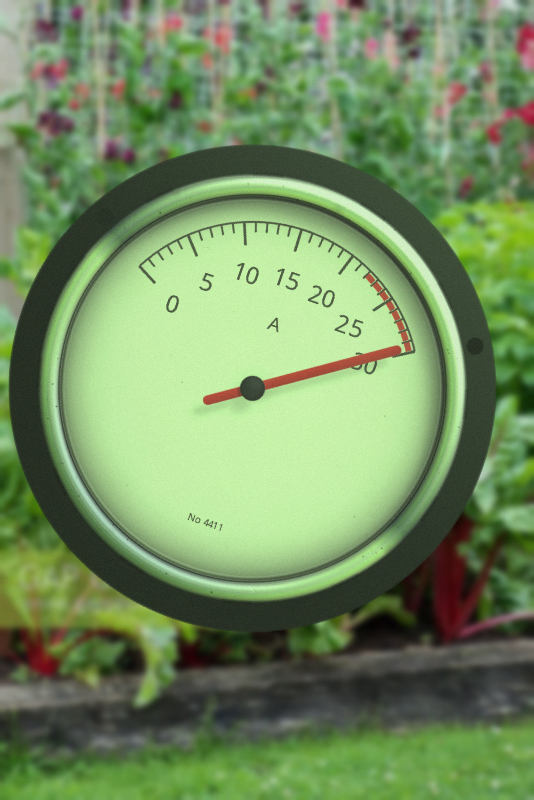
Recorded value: 29.5 A
